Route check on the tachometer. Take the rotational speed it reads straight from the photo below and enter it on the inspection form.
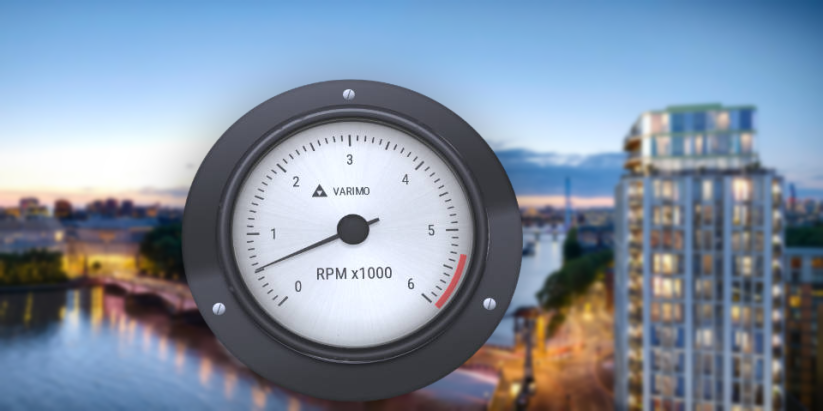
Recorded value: 500 rpm
